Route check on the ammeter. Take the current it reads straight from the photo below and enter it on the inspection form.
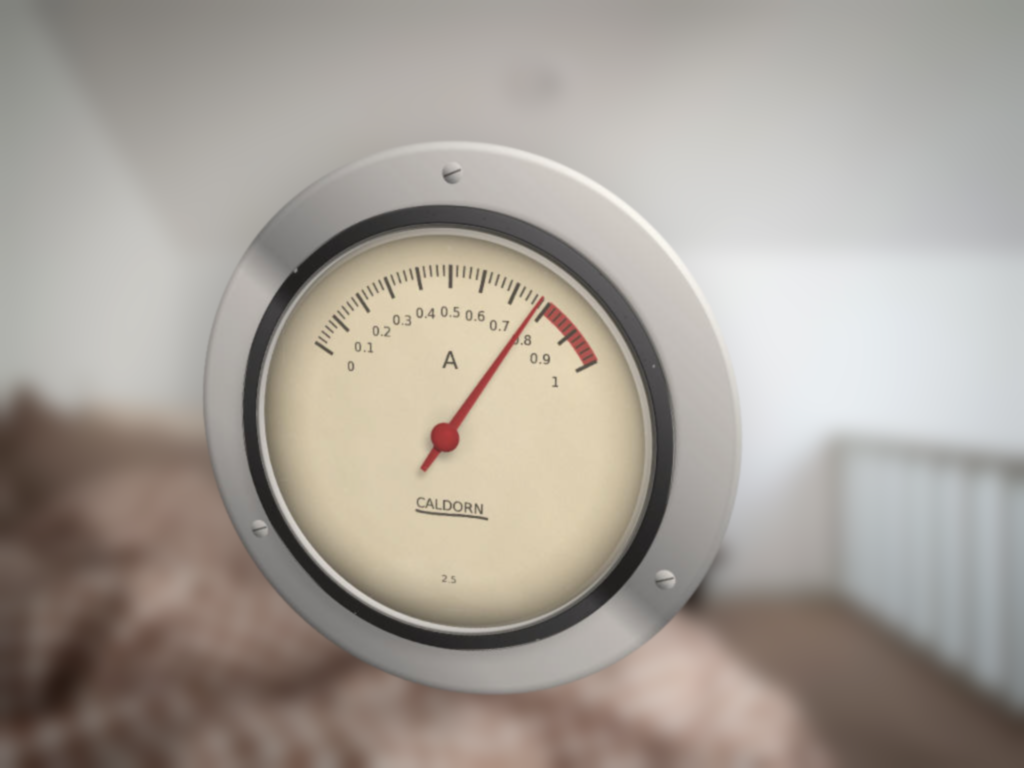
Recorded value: 0.78 A
